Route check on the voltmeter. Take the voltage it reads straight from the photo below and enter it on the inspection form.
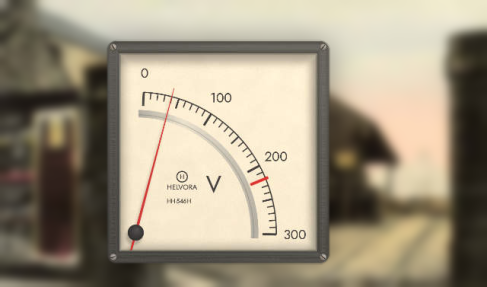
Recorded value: 40 V
